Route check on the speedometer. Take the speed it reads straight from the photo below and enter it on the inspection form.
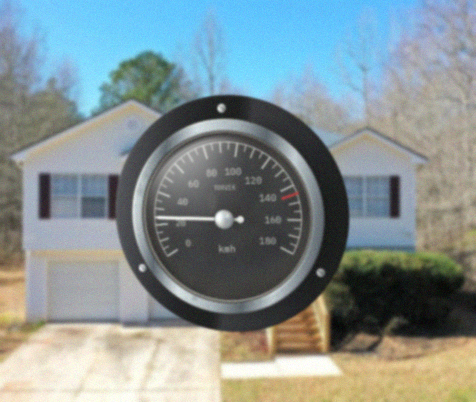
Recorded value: 25 km/h
